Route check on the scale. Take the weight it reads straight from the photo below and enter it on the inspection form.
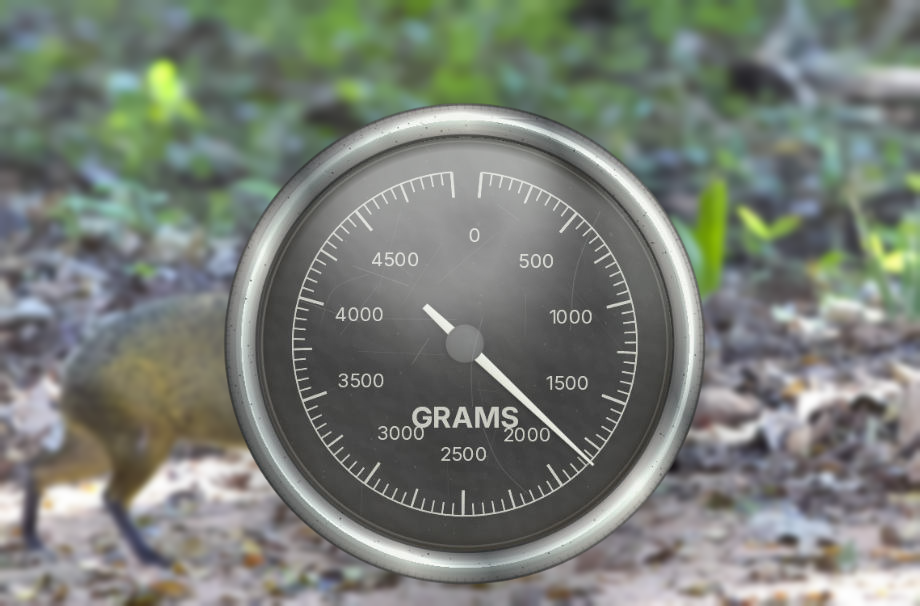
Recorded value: 1825 g
